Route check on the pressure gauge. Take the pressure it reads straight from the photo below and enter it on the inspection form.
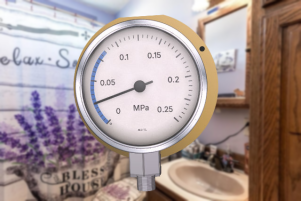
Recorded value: 0.025 MPa
